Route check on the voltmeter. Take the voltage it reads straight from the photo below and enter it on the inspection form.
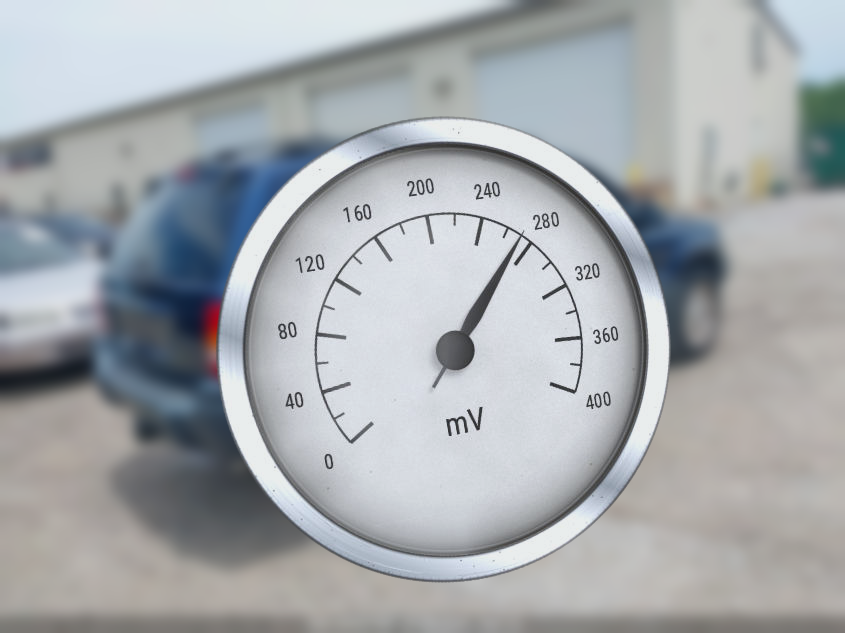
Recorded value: 270 mV
